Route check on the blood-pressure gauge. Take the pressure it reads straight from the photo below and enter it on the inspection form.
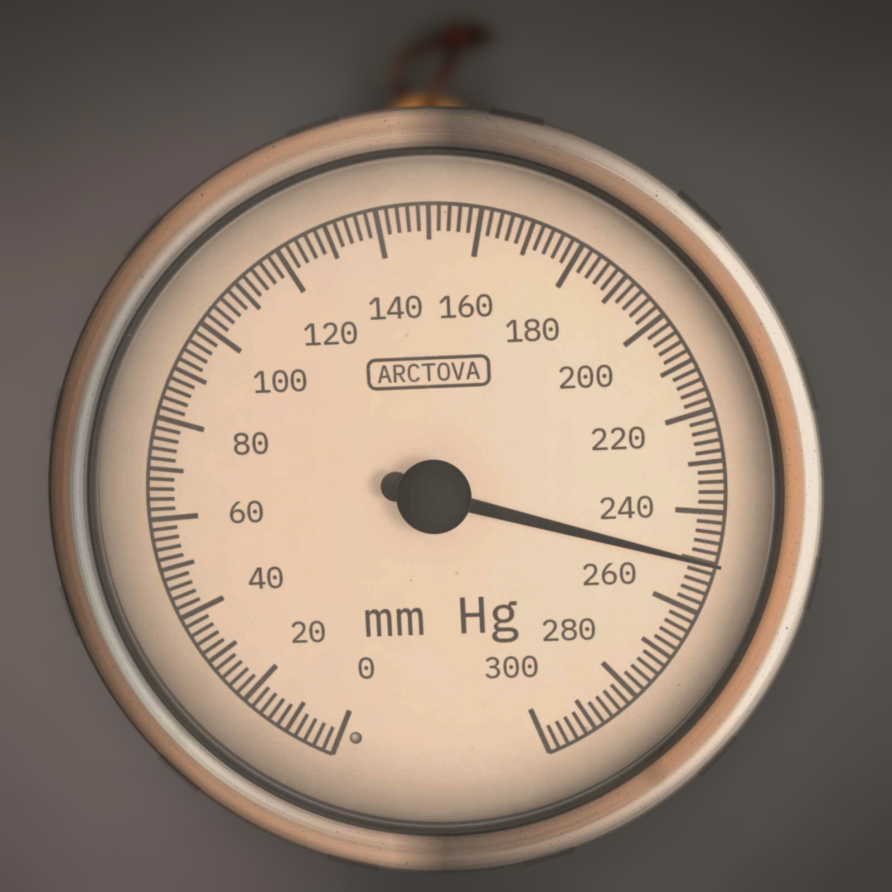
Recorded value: 250 mmHg
